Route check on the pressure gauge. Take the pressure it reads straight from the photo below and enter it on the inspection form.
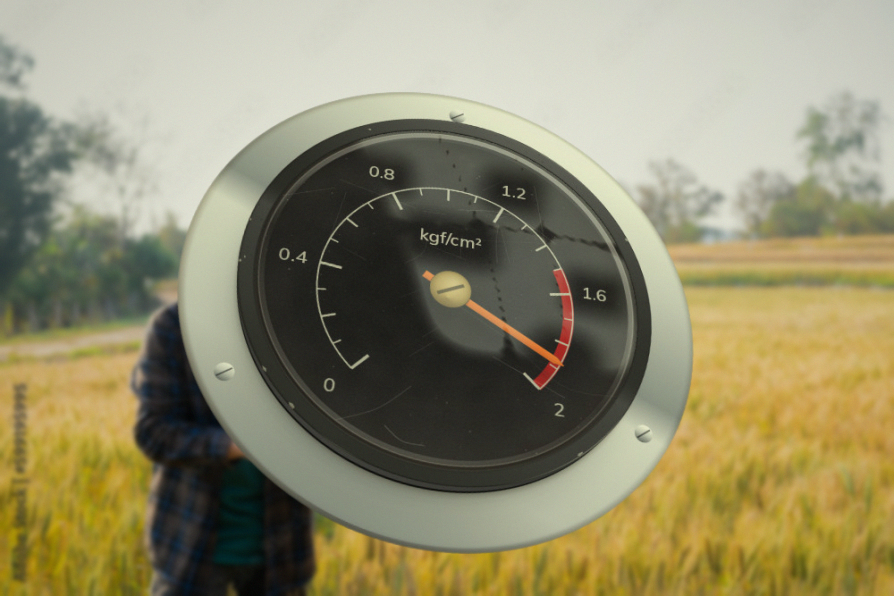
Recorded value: 1.9 kg/cm²
